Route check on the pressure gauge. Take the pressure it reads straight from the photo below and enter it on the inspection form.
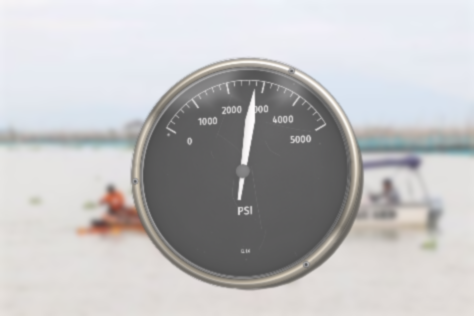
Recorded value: 2800 psi
